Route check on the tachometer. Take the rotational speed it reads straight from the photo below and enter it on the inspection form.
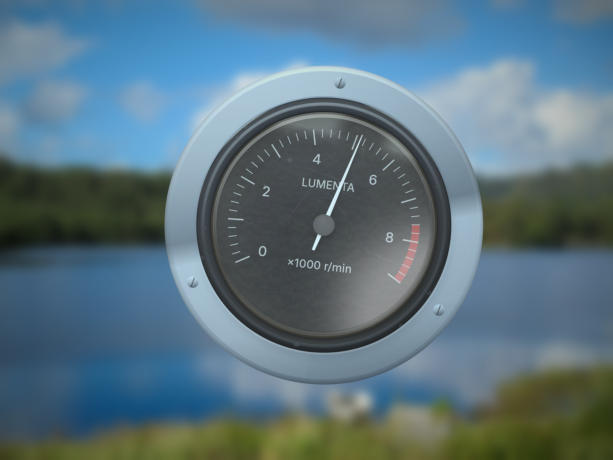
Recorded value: 5100 rpm
